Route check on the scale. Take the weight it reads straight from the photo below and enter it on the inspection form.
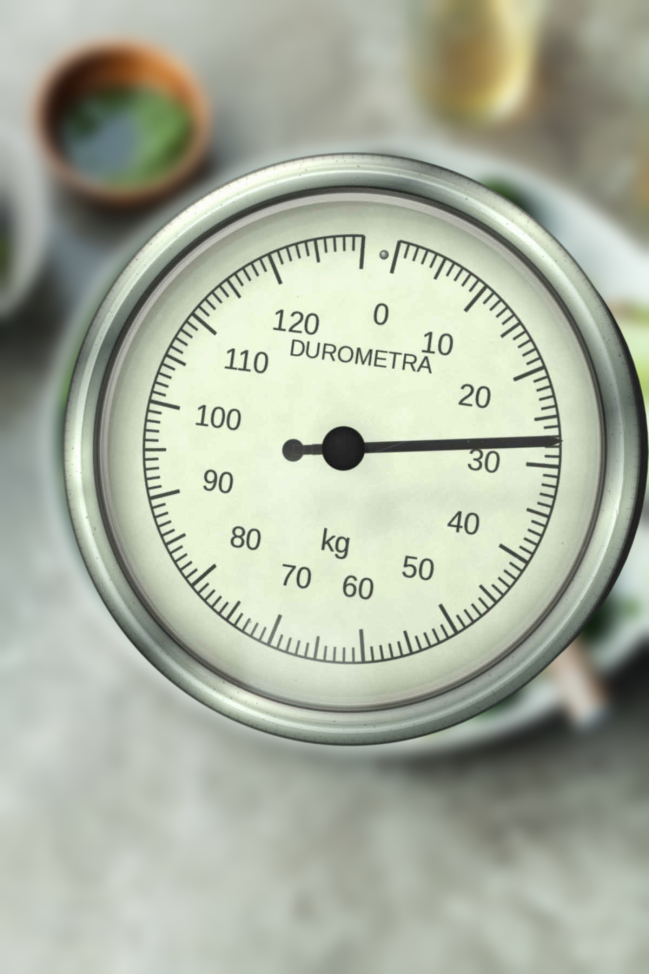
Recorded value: 27.5 kg
